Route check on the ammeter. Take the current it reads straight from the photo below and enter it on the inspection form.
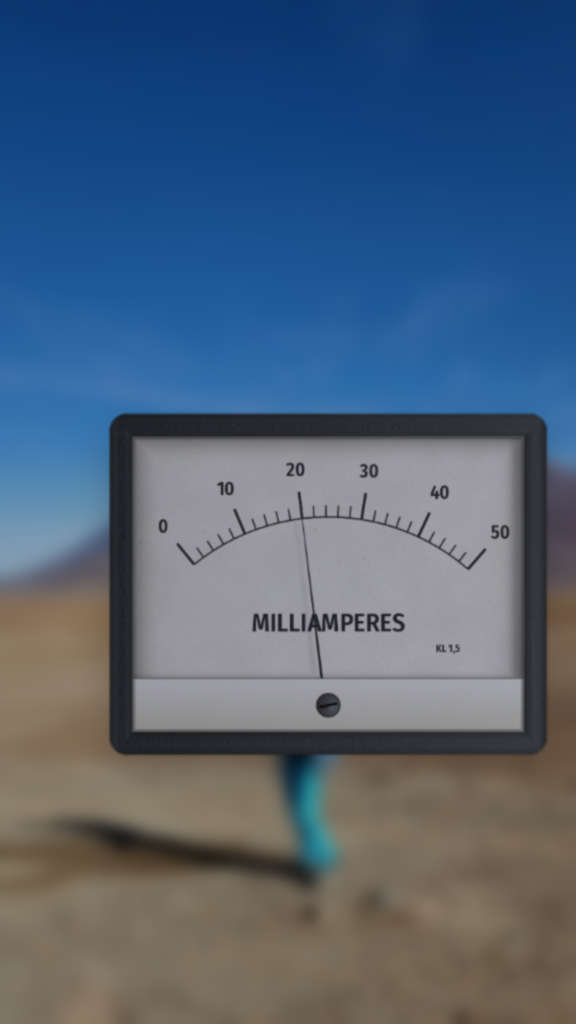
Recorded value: 20 mA
